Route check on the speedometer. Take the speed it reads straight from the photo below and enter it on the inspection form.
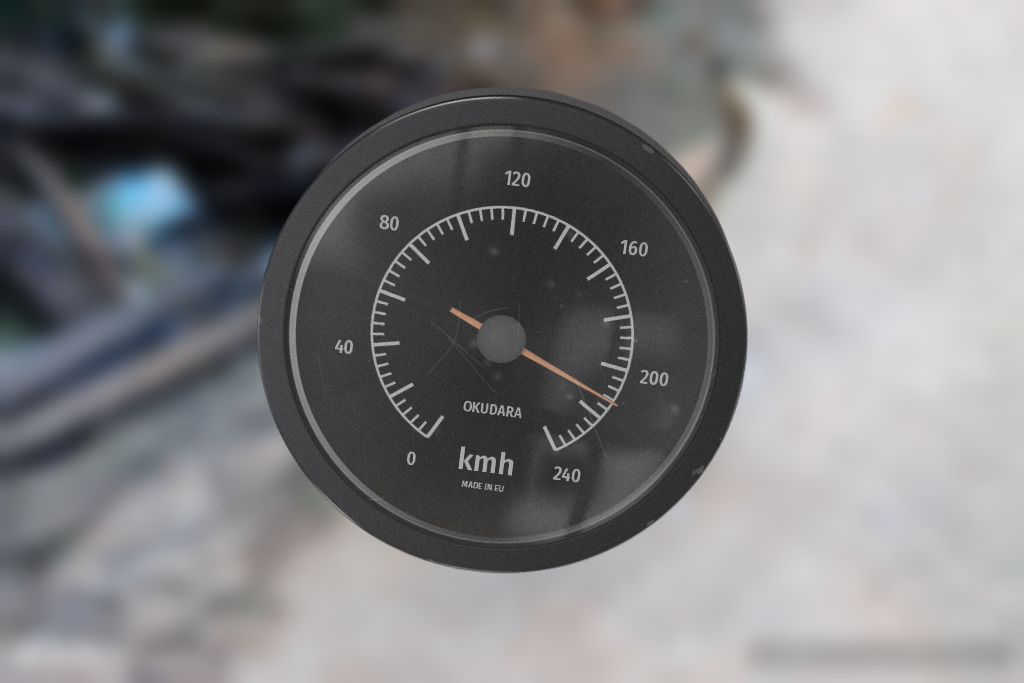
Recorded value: 212 km/h
